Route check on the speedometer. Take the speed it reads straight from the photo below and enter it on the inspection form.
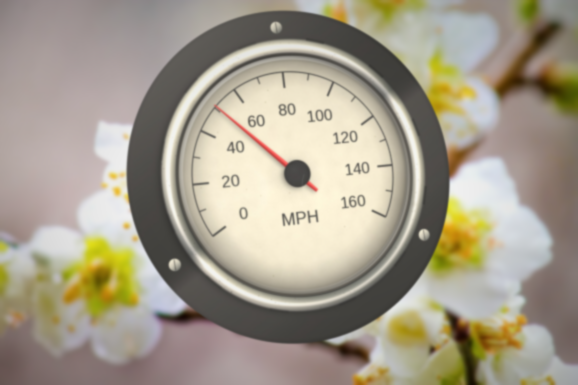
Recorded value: 50 mph
